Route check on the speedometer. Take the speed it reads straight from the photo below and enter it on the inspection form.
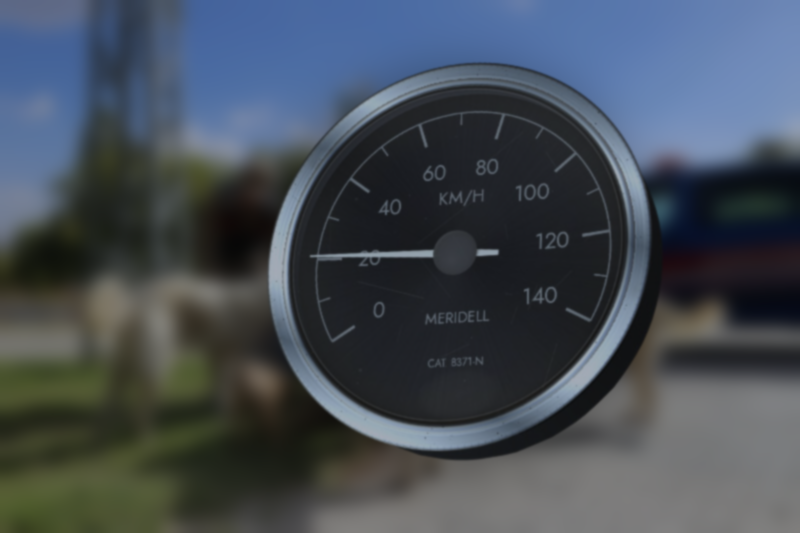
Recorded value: 20 km/h
